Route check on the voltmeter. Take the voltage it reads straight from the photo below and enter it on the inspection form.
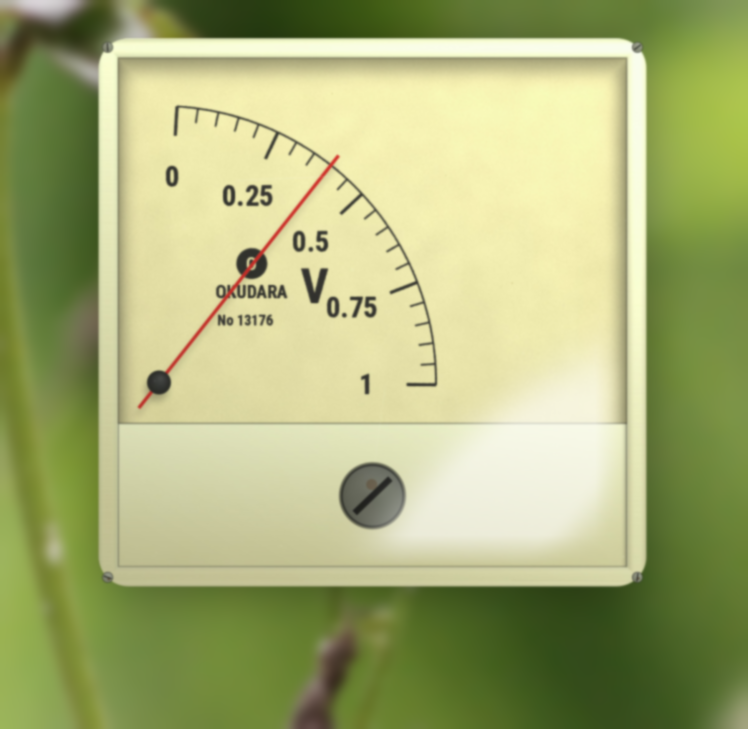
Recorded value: 0.4 V
